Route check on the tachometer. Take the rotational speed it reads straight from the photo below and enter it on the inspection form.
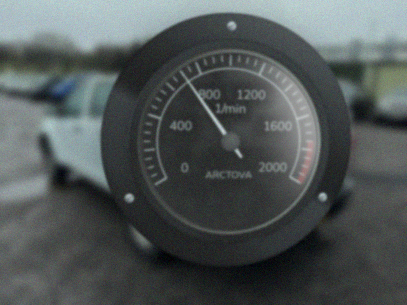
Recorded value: 700 rpm
